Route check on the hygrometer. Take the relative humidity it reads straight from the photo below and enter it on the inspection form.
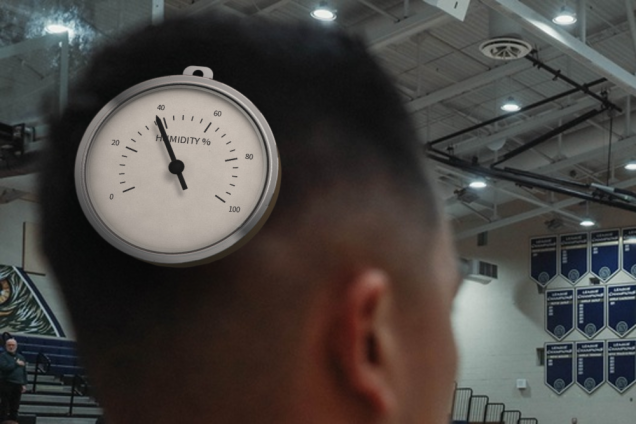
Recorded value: 38 %
